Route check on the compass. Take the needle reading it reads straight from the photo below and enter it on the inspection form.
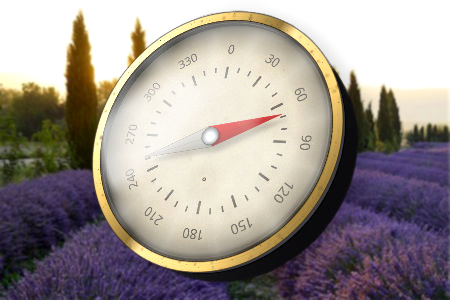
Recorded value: 70 °
